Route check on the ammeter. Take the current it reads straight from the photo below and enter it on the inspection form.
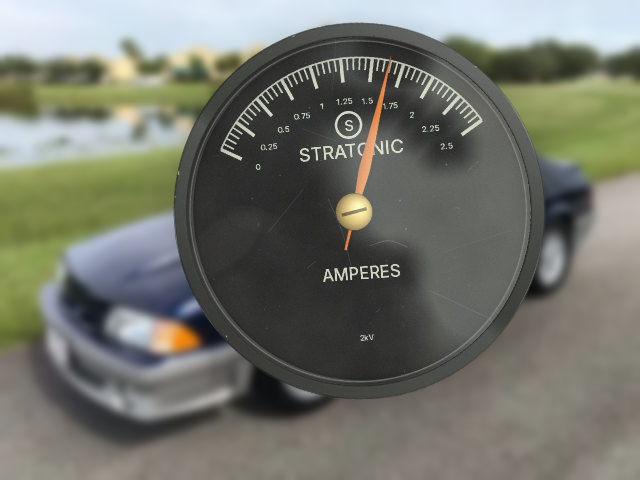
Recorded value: 1.65 A
